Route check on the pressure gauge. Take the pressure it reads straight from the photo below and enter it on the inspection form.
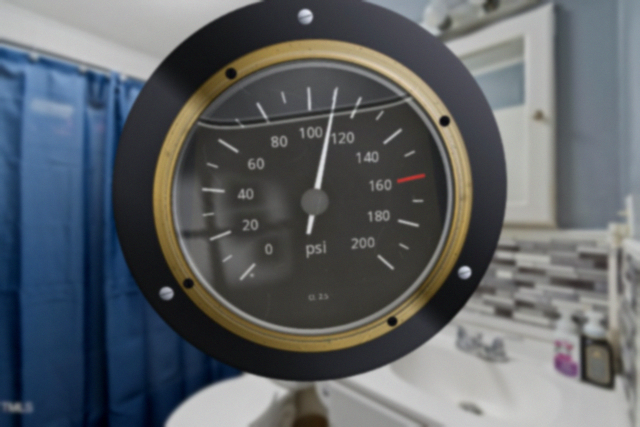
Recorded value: 110 psi
